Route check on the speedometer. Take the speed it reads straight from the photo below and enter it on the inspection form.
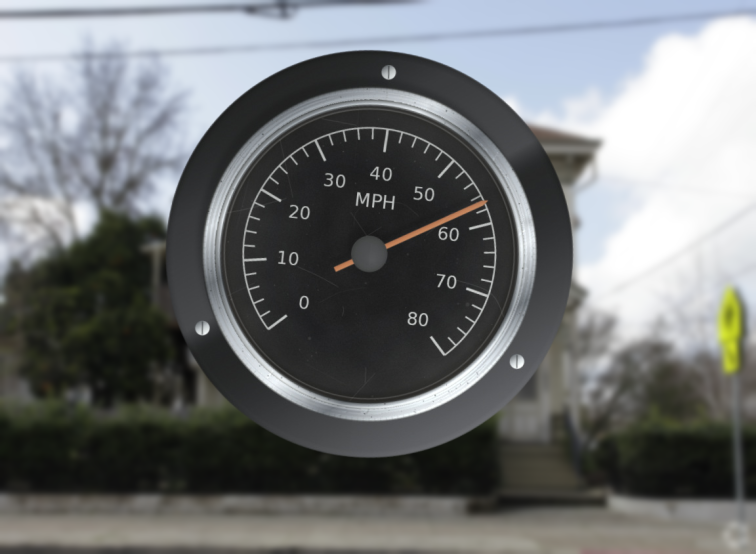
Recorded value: 57 mph
